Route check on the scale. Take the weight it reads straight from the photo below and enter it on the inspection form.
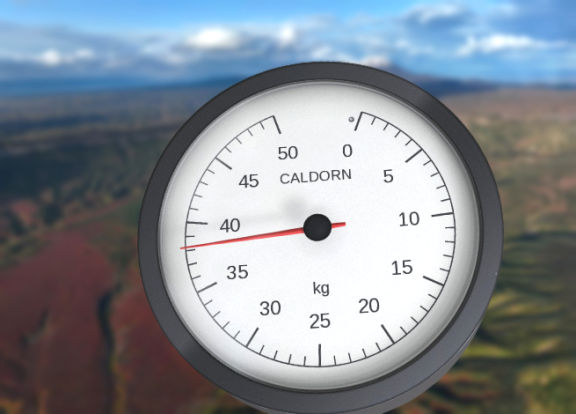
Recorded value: 38 kg
